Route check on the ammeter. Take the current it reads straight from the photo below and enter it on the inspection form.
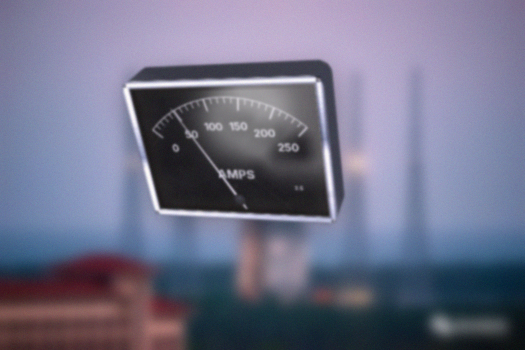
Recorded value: 50 A
